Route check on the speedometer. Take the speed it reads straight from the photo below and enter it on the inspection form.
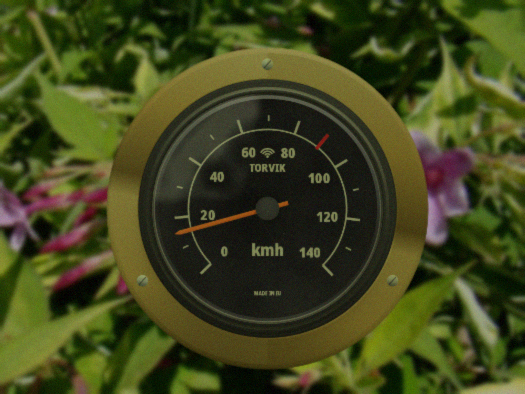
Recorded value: 15 km/h
